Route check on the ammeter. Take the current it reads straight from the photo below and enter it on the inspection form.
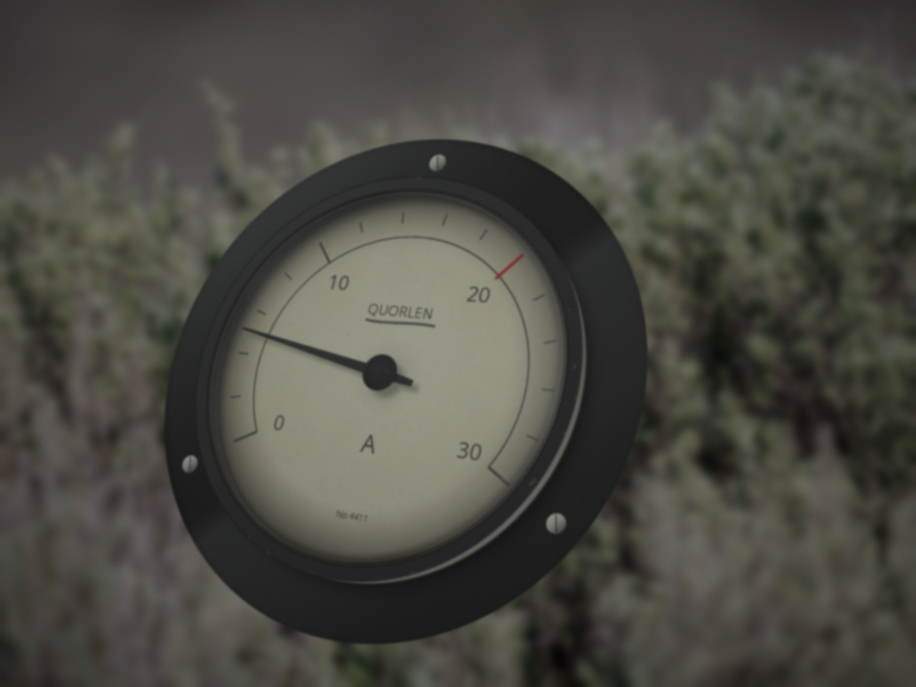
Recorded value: 5 A
